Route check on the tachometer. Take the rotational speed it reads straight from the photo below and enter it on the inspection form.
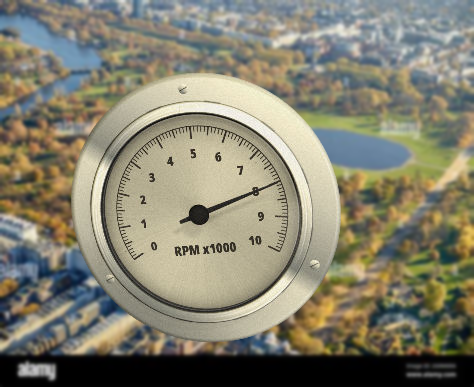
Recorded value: 8000 rpm
